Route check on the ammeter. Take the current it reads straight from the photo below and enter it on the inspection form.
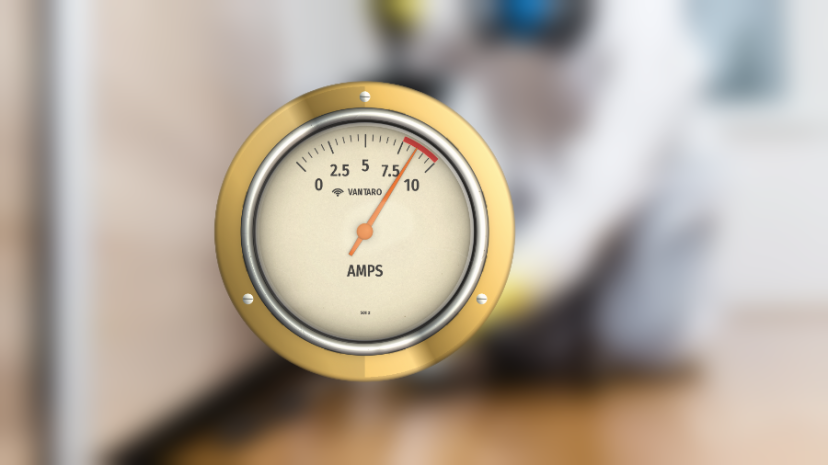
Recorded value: 8.5 A
